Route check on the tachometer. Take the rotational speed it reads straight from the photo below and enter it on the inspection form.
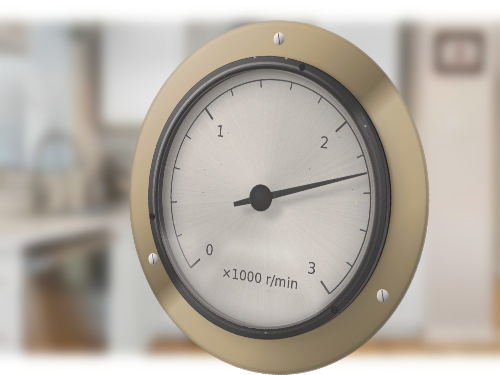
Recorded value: 2300 rpm
